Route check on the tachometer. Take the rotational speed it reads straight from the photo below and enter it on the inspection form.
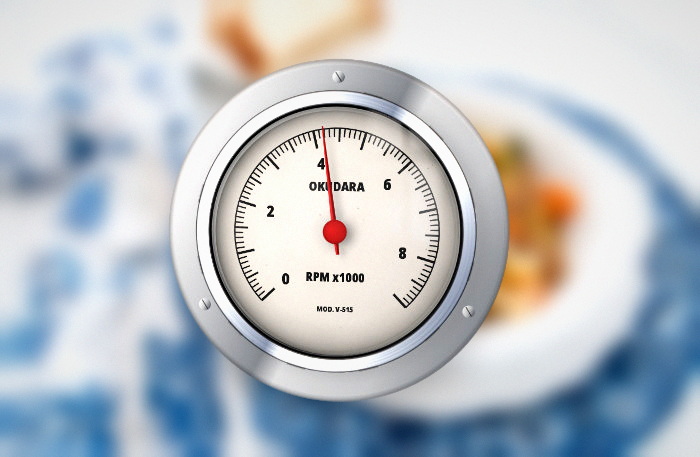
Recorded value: 4200 rpm
